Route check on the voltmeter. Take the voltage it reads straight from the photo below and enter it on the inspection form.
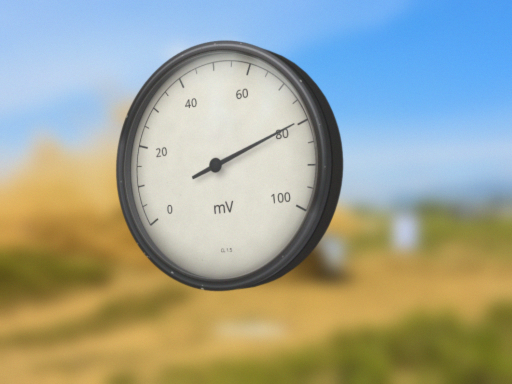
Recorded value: 80 mV
